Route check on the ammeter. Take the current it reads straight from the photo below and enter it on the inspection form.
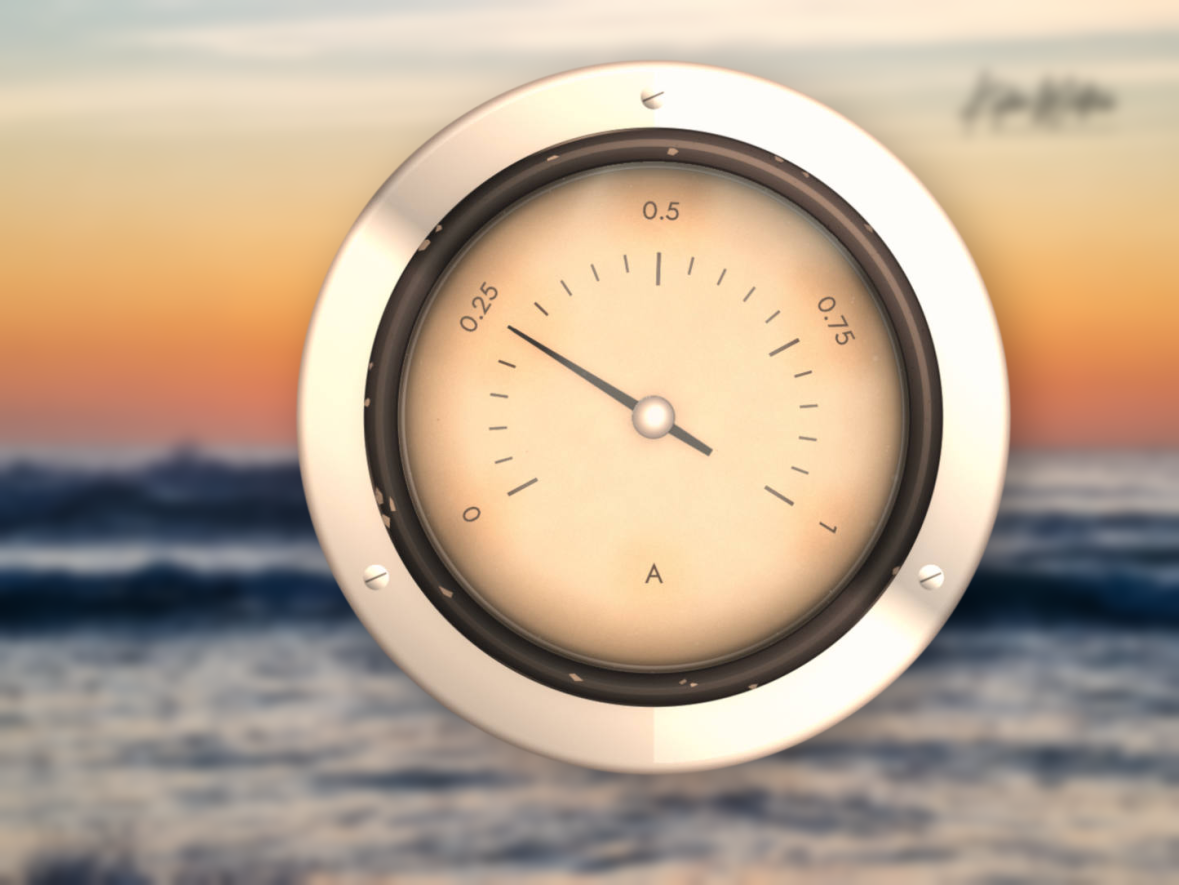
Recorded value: 0.25 A
